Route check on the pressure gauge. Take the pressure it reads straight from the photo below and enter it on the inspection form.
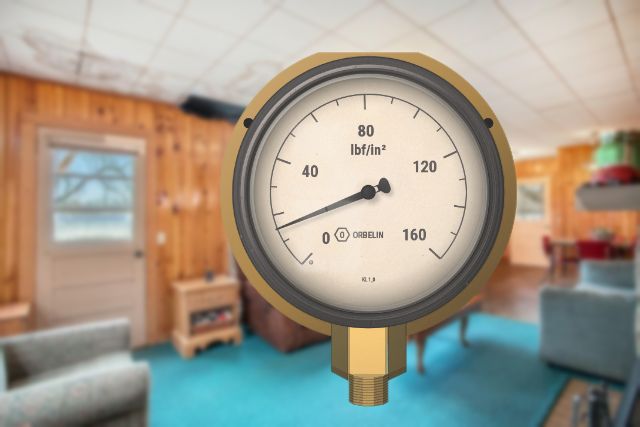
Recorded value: 15 psi
